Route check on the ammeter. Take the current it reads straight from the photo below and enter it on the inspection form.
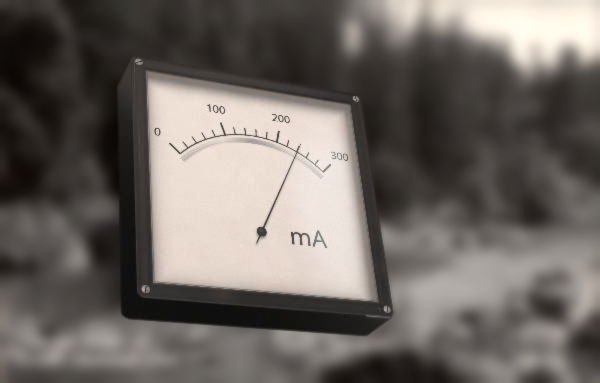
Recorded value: 240 mA
